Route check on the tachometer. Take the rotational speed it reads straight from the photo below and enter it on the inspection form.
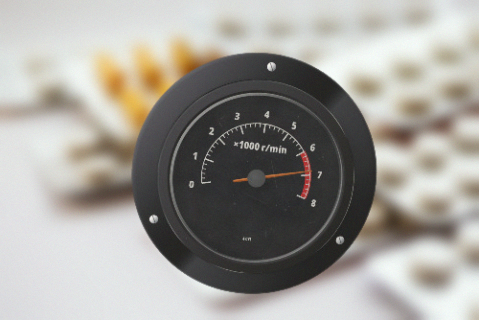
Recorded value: 6800 rpm
